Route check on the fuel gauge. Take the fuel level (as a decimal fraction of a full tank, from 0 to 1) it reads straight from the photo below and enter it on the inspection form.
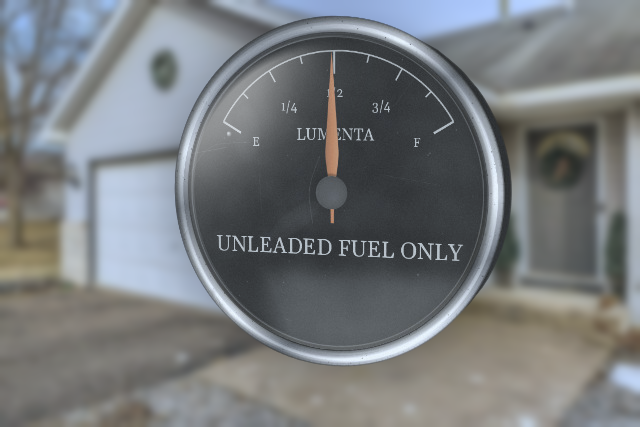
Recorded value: 0.5
